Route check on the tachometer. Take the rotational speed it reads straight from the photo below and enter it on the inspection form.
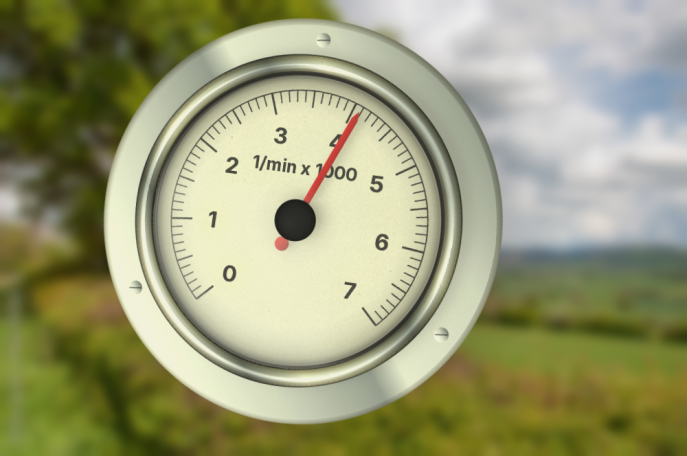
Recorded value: 4100 rpm
